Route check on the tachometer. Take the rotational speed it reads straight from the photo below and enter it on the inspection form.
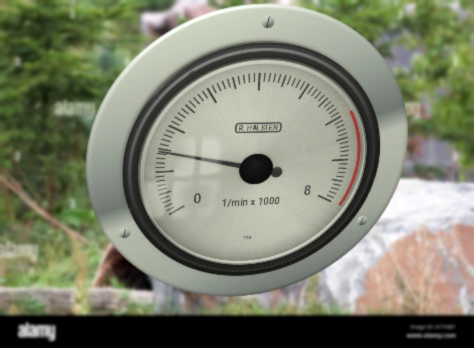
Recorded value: 1500 rpm
